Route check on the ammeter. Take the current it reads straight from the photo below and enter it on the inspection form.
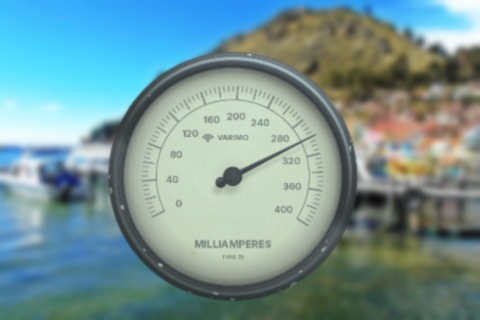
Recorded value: 300 mA
